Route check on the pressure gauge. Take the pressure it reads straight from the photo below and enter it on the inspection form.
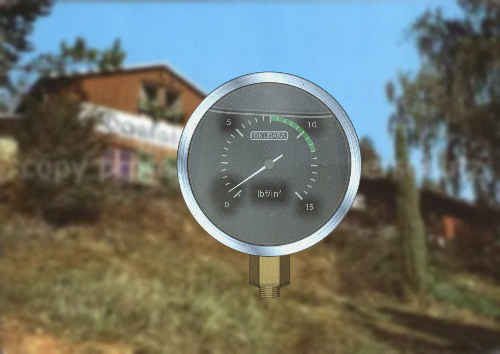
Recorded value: 0.5 psi
